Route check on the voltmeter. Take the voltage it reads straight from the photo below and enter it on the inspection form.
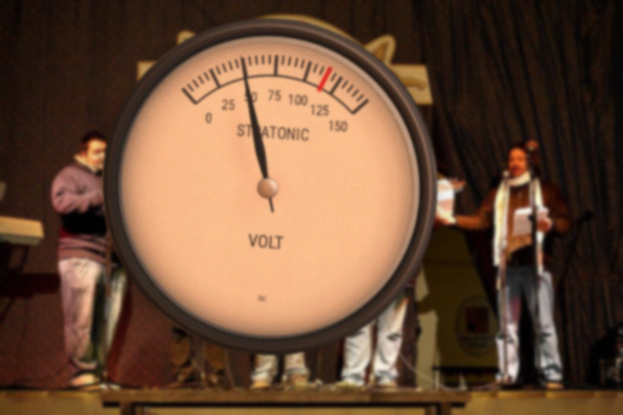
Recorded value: 50 V
